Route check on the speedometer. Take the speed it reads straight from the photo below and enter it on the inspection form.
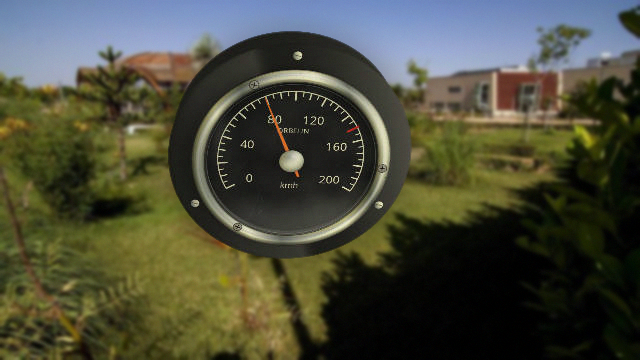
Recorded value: 80 km/h
